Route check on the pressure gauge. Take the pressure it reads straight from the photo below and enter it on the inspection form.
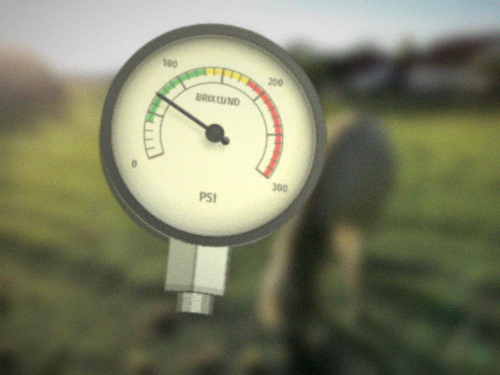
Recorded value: 70 psi
